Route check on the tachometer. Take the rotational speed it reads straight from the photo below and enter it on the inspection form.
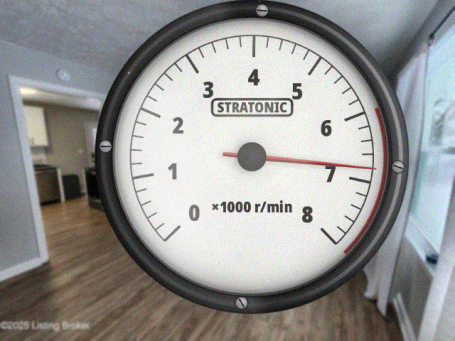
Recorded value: 6800 rpm
